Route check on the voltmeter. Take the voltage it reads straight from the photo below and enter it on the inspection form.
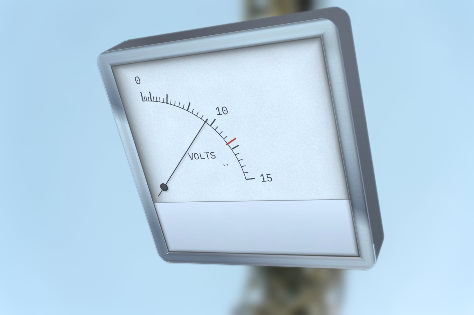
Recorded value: 9.5 V
